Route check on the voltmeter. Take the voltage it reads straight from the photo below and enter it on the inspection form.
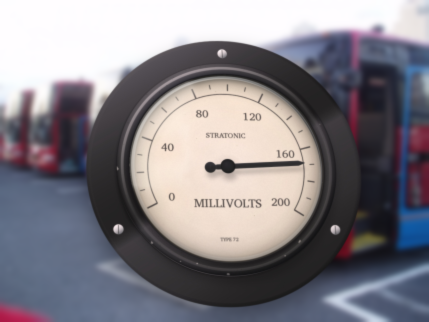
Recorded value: 170 mV
